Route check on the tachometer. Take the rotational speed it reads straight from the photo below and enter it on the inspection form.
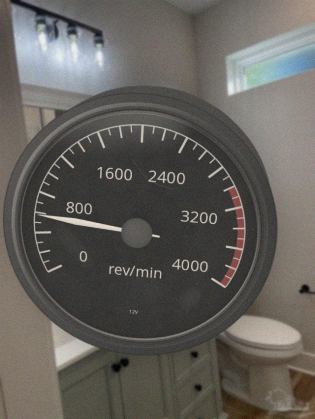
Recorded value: 600 rpm
